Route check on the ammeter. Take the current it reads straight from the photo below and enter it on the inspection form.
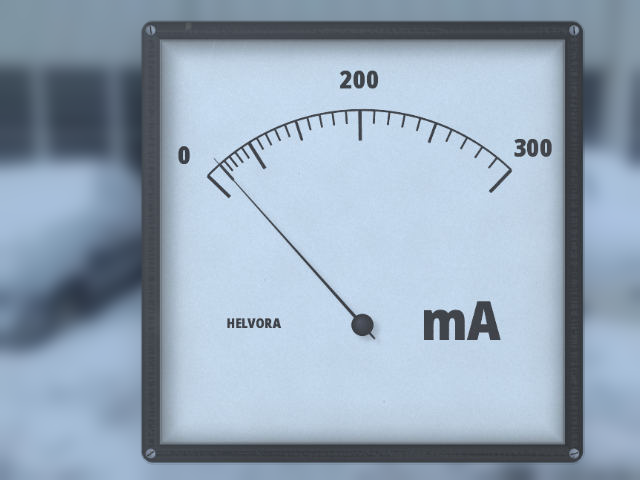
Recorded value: 50 mA
